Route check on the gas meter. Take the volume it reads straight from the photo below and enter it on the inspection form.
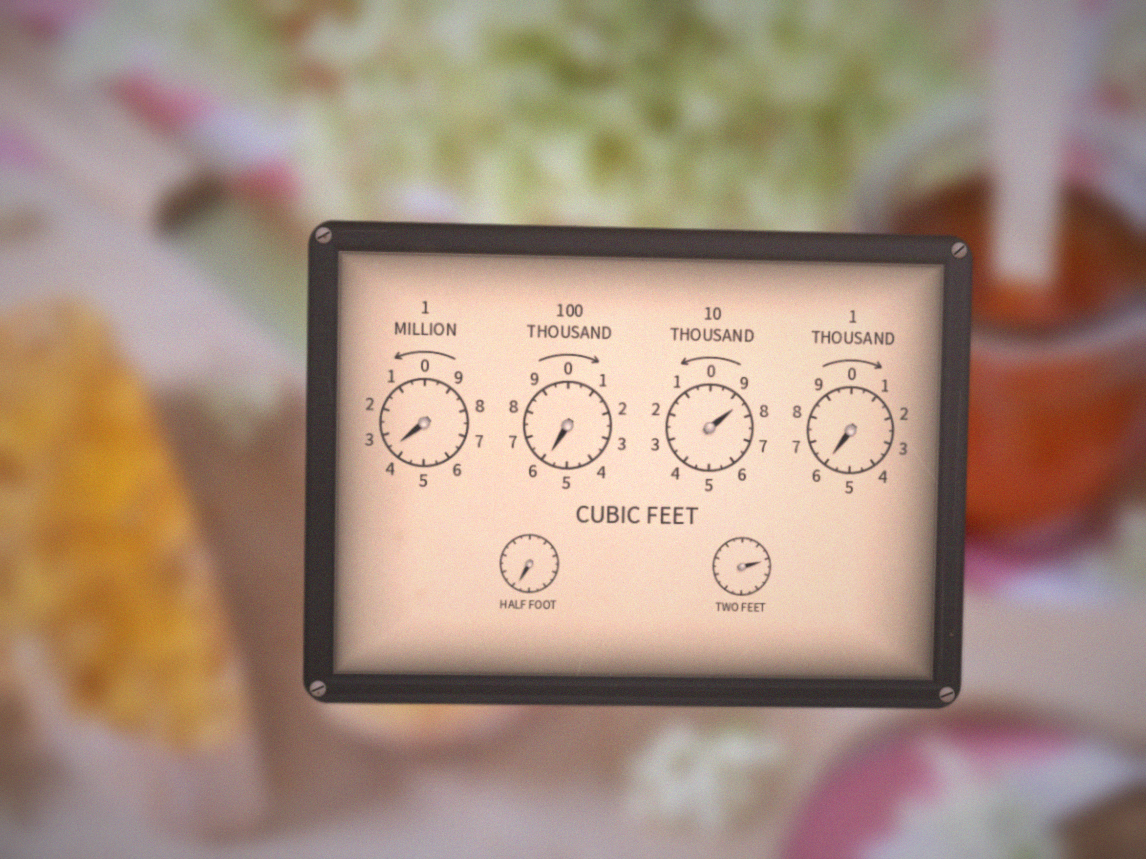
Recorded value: 358600 ft³
